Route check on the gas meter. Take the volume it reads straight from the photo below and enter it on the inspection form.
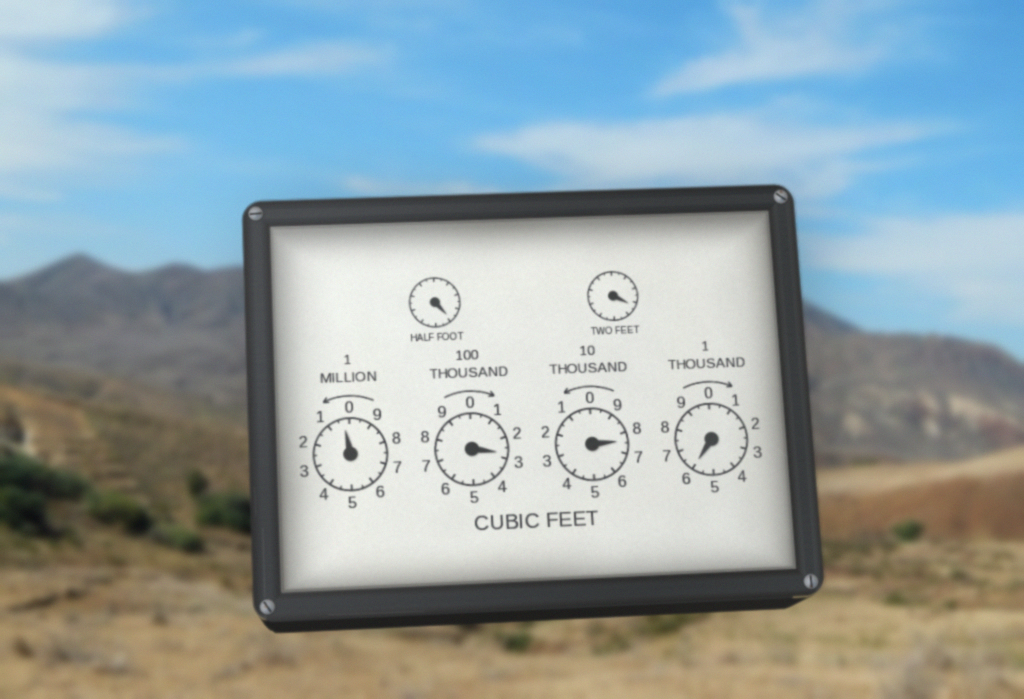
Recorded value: 27600 ft³
